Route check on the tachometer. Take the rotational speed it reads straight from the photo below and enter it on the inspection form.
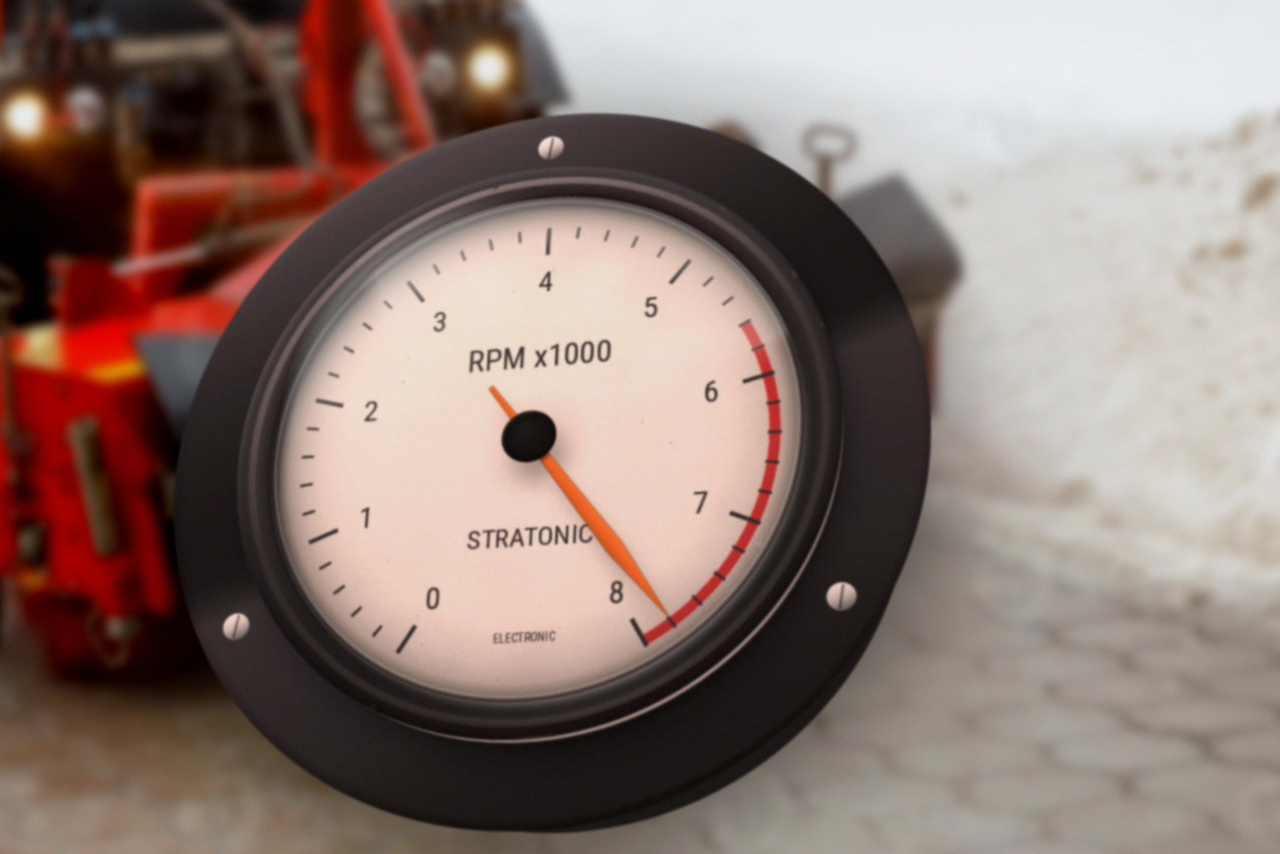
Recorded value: 7800 rpm
